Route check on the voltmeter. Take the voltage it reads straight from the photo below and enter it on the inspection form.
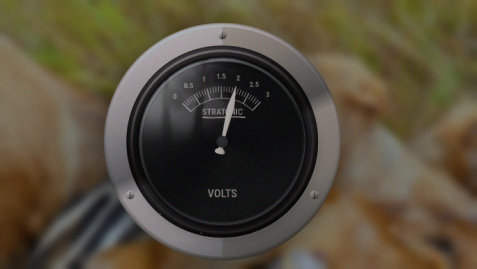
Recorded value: 2 V
